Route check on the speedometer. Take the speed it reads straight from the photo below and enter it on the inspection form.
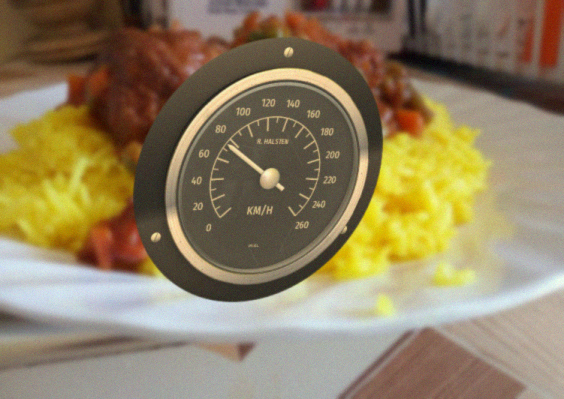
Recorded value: 75 km/h
